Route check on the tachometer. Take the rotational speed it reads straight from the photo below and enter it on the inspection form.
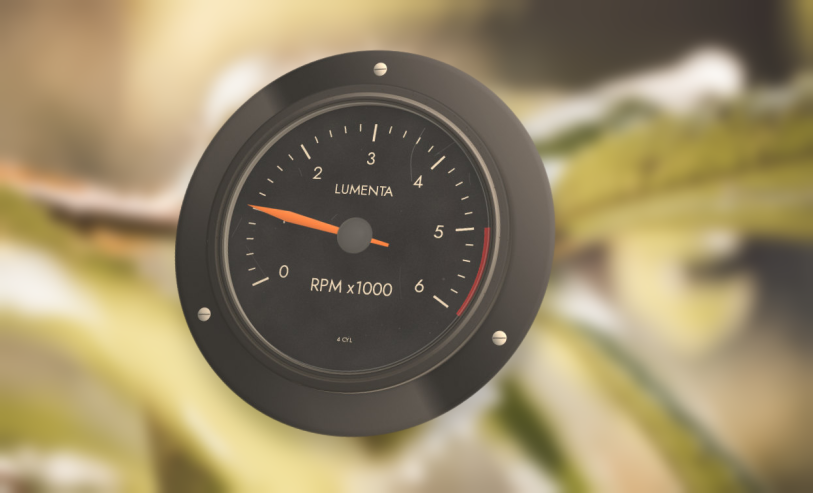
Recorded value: 1000 rpm
